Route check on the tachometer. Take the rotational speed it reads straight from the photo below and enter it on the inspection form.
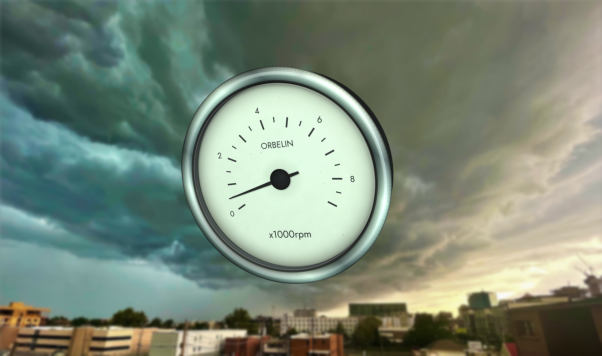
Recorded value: 500 rpm
